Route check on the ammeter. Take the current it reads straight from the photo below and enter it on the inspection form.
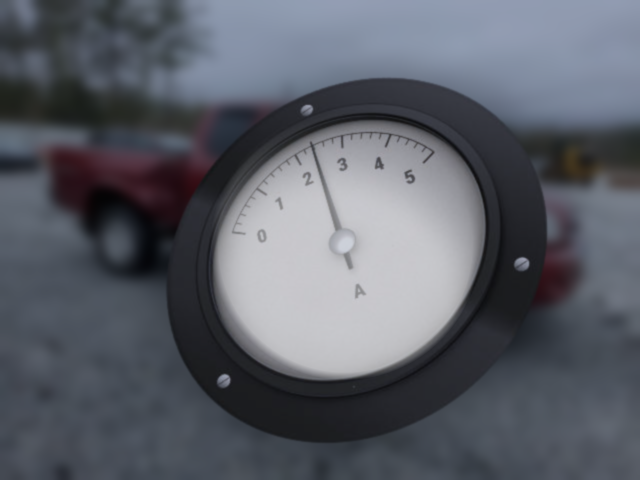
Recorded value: 2.4 A
